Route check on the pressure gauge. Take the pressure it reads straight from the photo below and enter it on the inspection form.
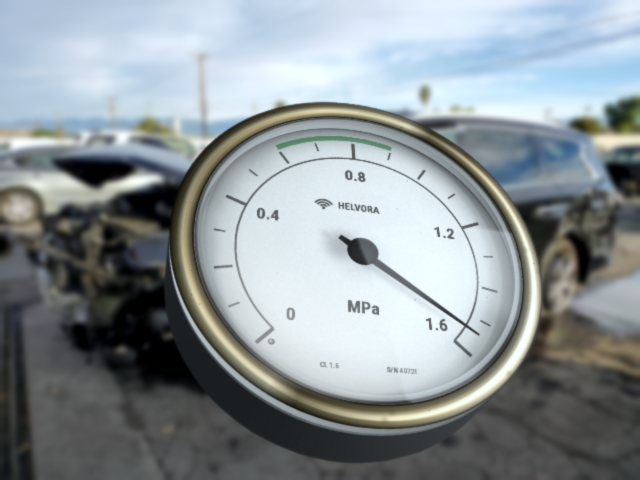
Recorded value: 1.55 MPa
